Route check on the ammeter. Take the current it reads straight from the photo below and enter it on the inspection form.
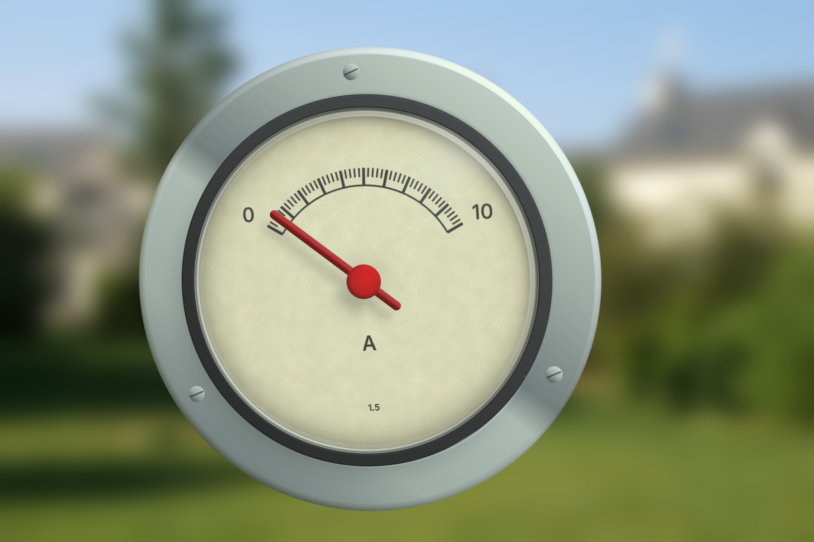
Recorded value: 0.6 A
